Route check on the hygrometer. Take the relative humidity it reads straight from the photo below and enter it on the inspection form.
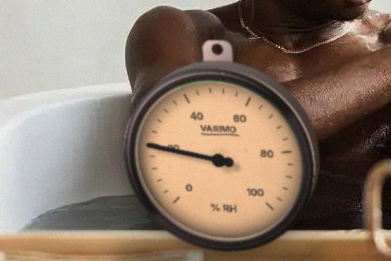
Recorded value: 20 %
